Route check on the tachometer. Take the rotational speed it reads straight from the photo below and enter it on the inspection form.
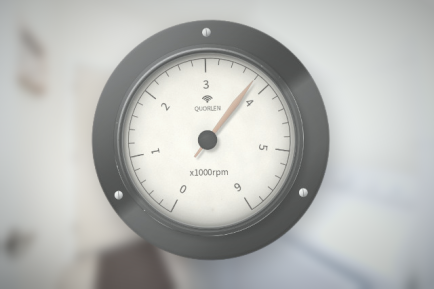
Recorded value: 3800 rpm
